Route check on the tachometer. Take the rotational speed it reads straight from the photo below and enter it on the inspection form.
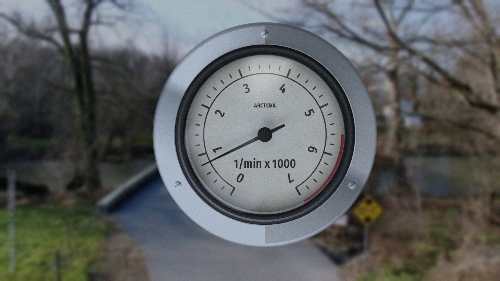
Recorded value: 800 rpm
